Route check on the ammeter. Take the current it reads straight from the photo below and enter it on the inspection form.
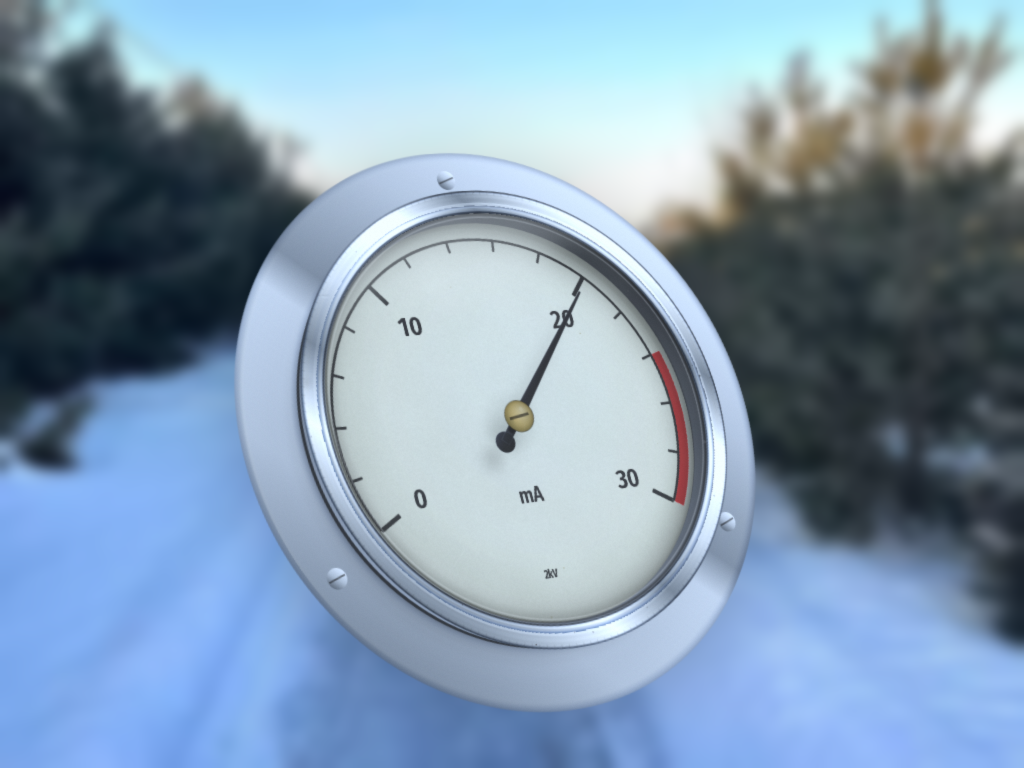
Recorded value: 20 mA
